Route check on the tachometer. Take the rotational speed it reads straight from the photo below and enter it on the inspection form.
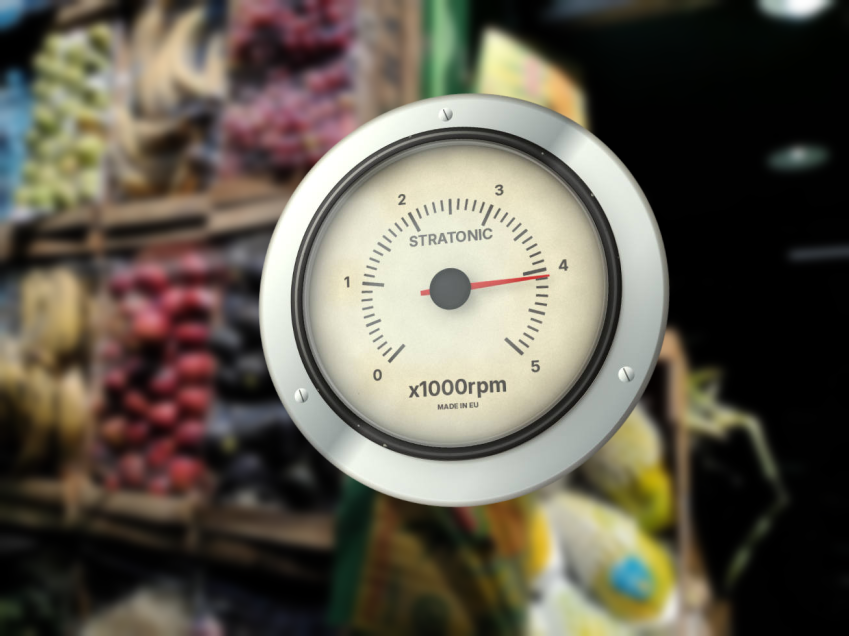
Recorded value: 4100 rpm
